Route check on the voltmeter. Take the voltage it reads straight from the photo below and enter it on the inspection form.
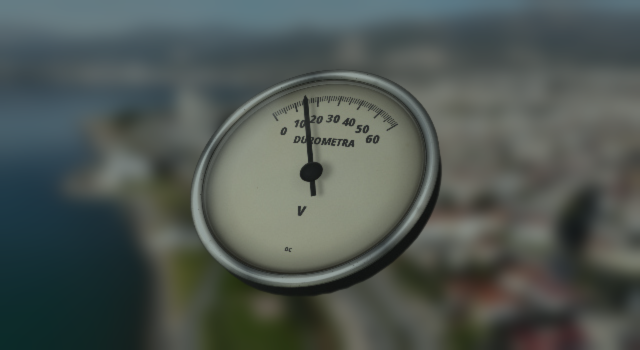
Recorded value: 15 V
